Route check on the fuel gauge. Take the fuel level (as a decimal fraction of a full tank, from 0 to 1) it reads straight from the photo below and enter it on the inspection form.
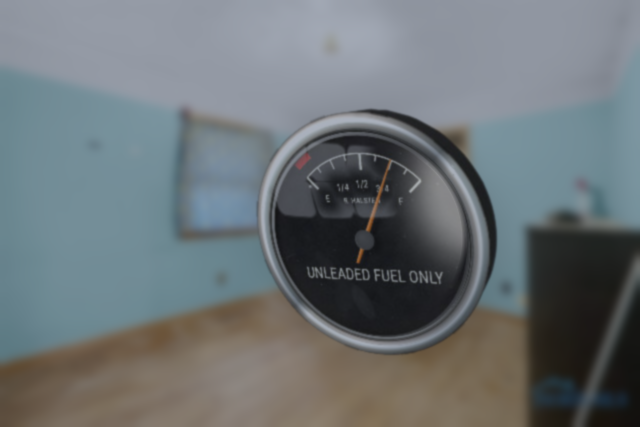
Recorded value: 0.75
